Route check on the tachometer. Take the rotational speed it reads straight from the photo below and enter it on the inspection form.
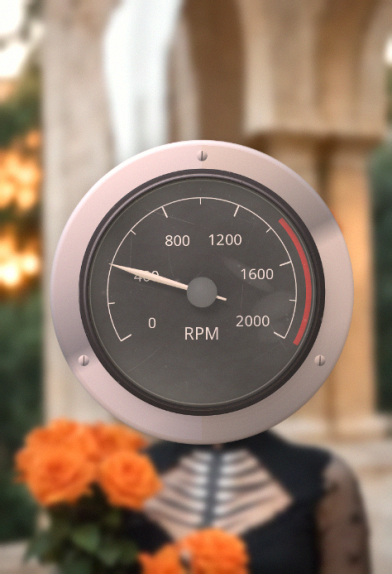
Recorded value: 400 rpm
